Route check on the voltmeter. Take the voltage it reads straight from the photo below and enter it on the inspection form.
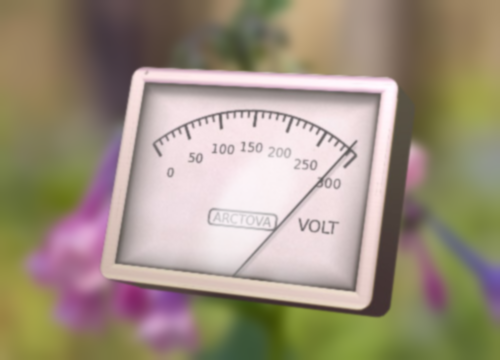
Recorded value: 290 V
